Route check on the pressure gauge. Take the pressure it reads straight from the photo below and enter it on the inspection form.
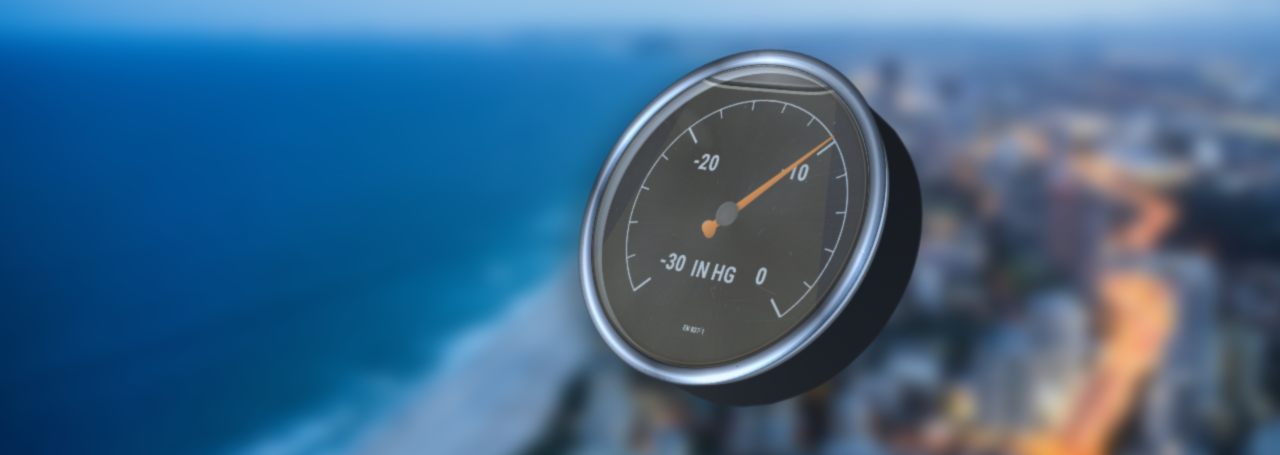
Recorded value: -10 inHg
